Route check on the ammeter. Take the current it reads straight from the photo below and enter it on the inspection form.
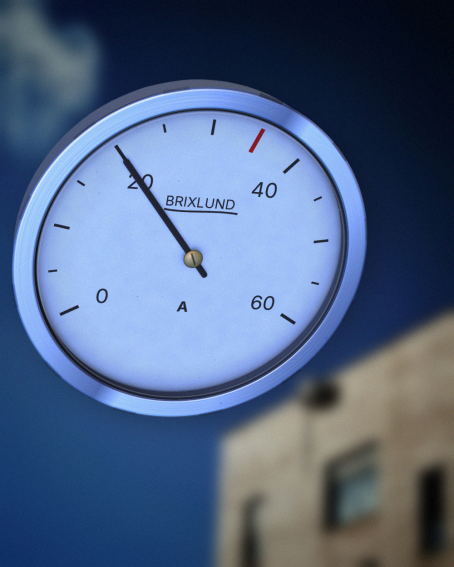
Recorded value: 20 A
